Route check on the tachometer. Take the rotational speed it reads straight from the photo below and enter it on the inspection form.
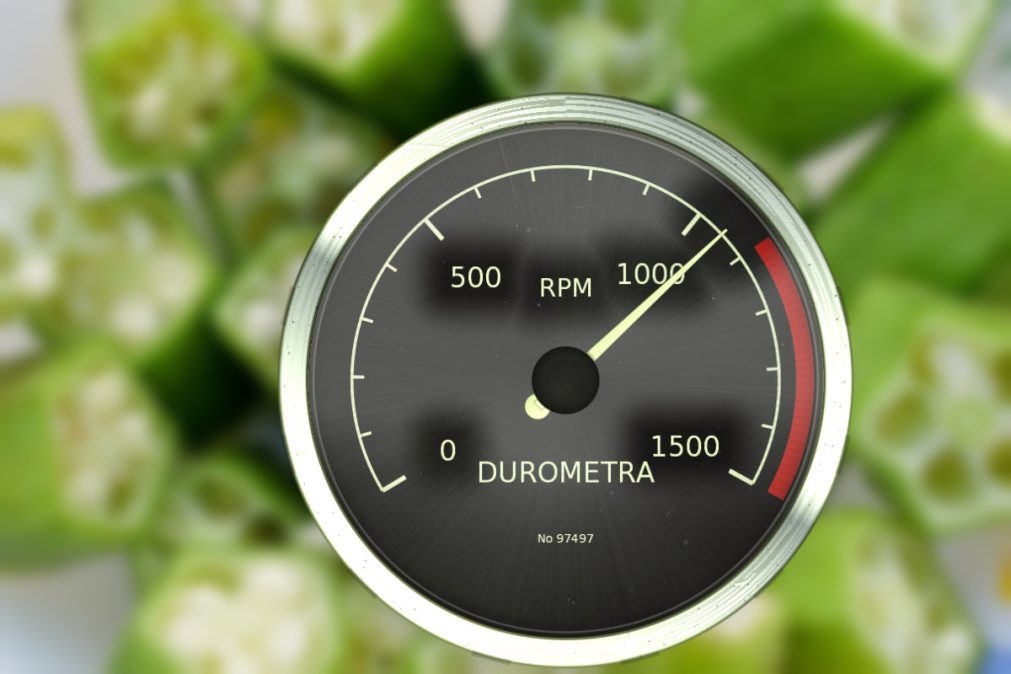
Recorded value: 1050 rpm
